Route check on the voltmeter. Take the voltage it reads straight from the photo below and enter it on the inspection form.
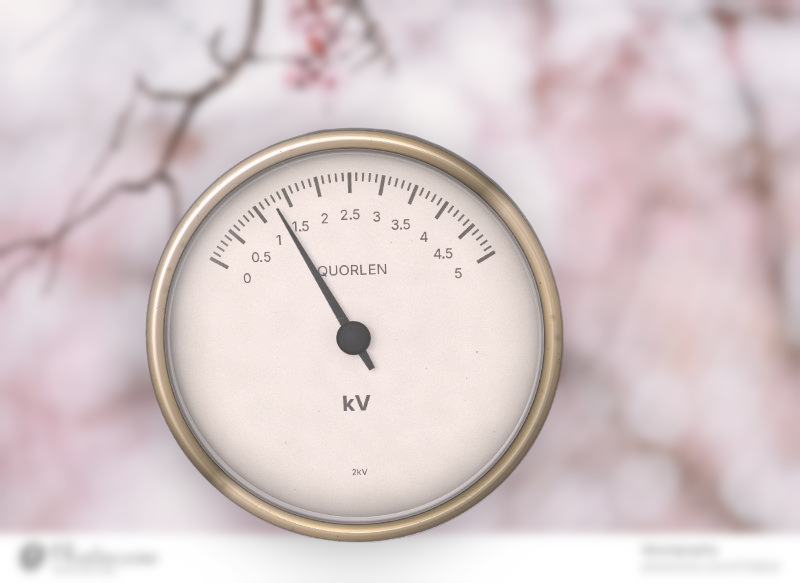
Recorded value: 1.3 kV
